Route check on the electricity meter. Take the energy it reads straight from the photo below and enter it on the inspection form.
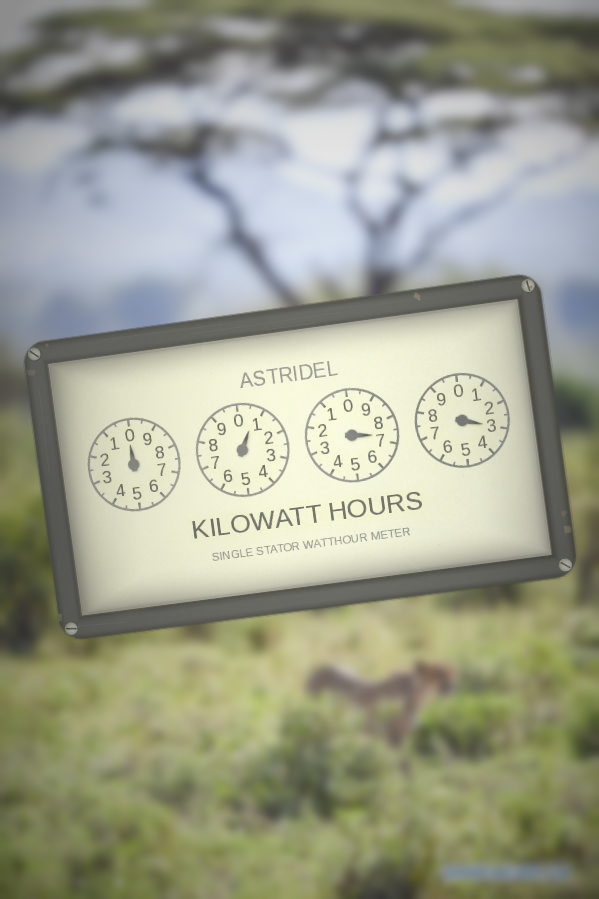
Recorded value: 73 kWh
